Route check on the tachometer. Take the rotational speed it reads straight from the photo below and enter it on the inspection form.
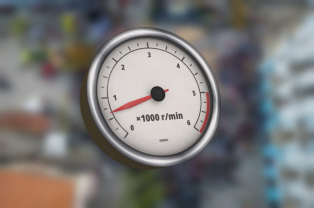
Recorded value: 625 rpm
